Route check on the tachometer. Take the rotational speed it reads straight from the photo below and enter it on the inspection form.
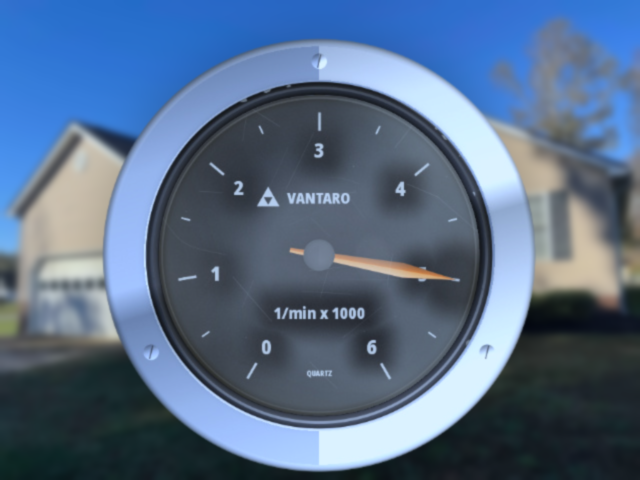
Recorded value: 5000 rpm
